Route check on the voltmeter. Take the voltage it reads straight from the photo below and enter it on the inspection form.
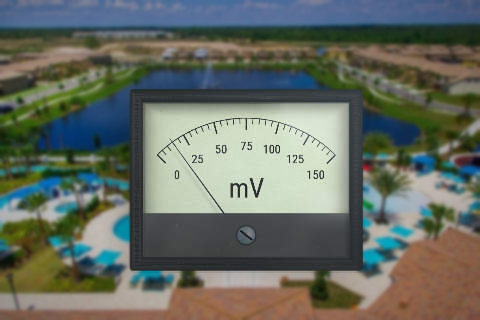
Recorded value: 15 mV
